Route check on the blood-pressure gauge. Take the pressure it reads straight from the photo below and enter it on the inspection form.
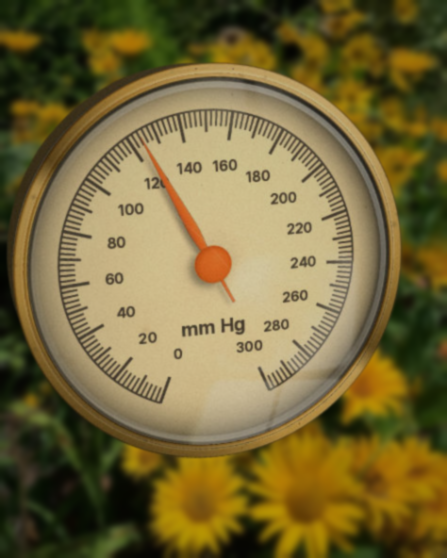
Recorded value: 124 mmHg
